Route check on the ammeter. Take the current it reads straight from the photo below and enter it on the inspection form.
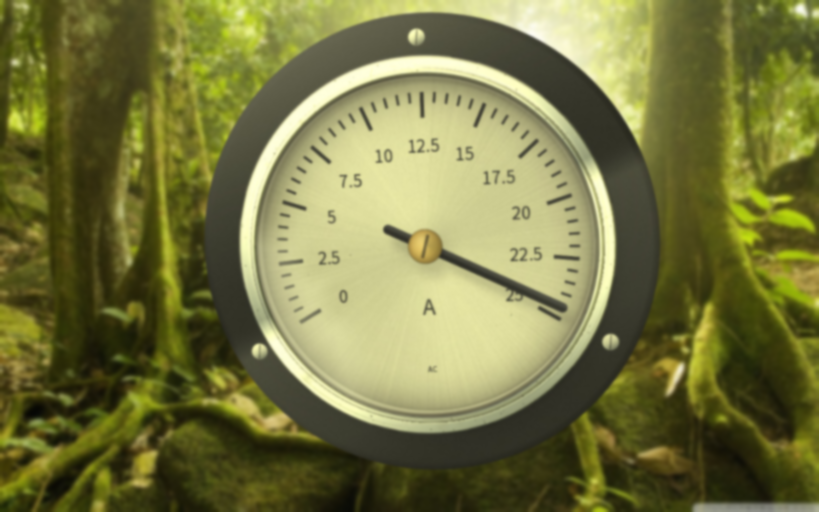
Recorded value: 24.5 A
